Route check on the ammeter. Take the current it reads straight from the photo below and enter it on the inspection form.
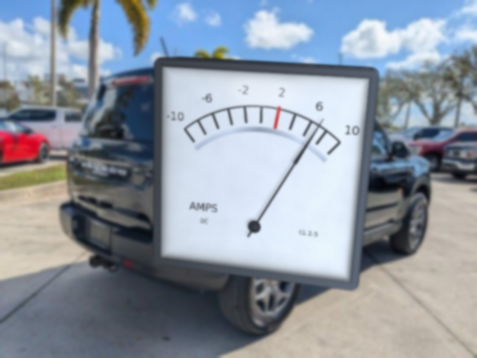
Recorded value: 7 A
